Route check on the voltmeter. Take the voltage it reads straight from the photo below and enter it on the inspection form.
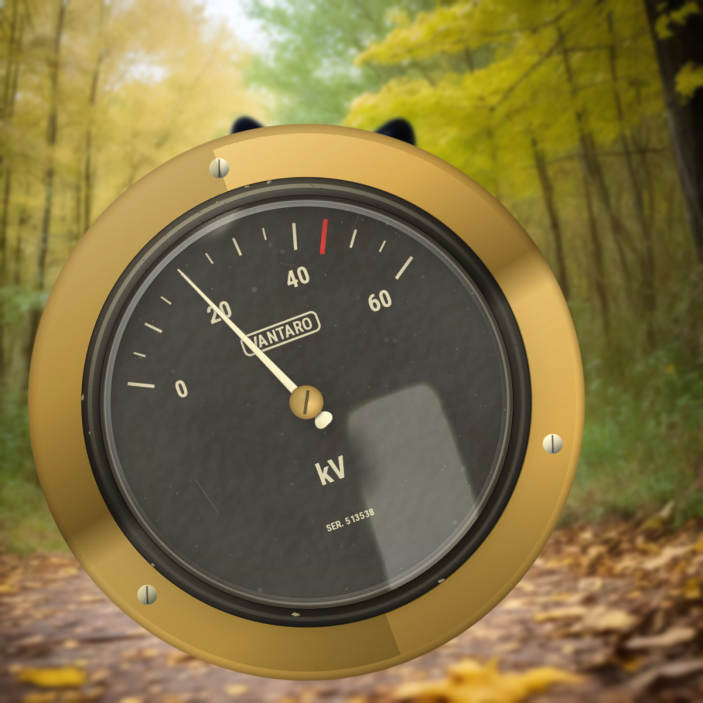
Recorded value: 20 kV
